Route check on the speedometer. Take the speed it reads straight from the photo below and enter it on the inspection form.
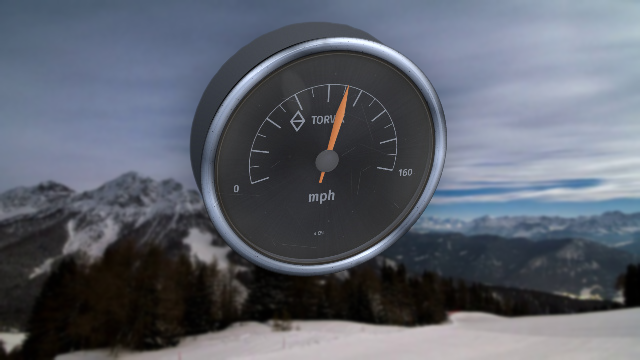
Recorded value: 90 mph
